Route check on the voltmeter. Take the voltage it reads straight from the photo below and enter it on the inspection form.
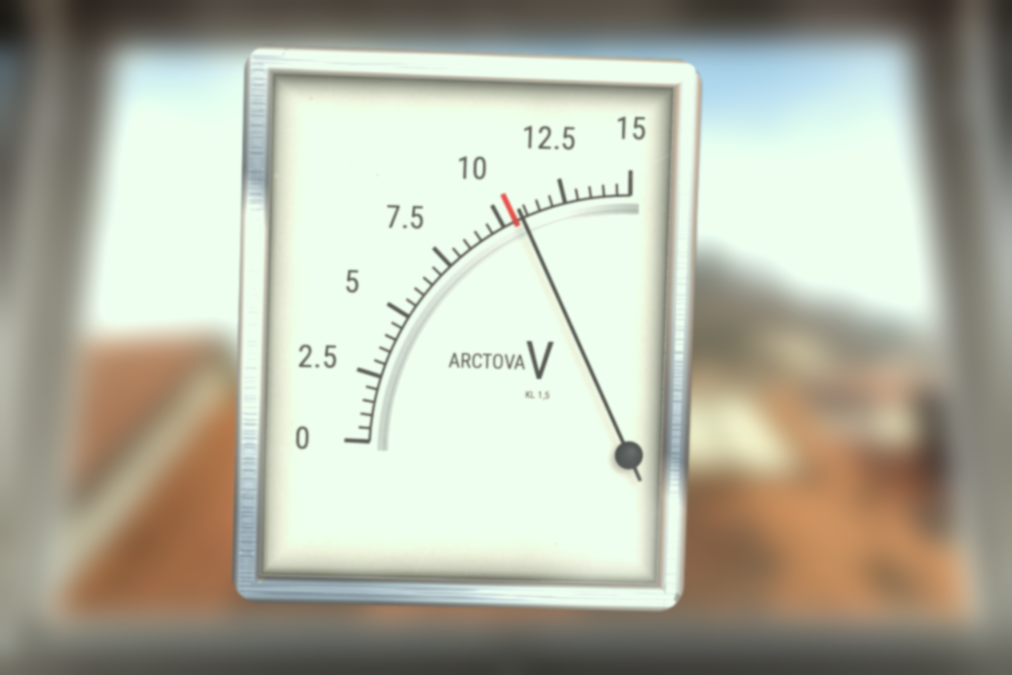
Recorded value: 10.75 V
